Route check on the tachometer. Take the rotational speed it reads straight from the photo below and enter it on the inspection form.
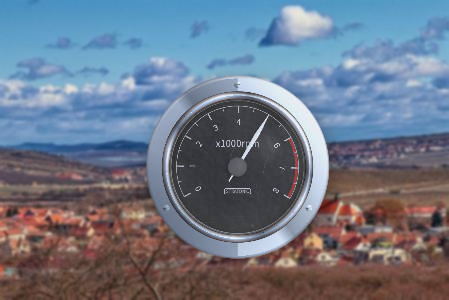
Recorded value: 5000 rpm
